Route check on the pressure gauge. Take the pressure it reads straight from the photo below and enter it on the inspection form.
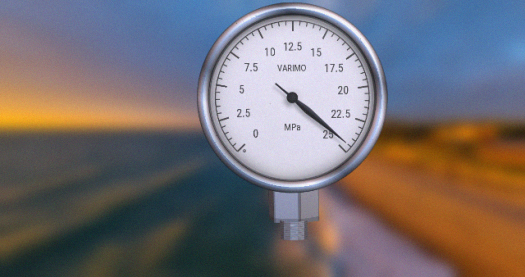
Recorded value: 24.5 MPa
